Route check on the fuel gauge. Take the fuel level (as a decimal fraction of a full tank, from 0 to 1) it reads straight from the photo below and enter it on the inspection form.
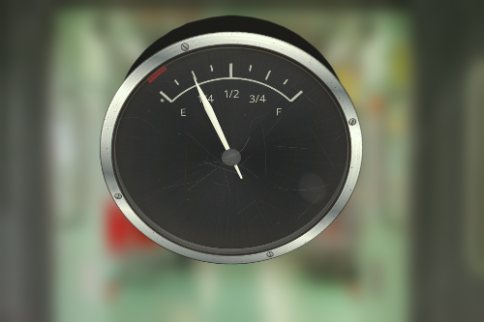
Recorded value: 0.25
